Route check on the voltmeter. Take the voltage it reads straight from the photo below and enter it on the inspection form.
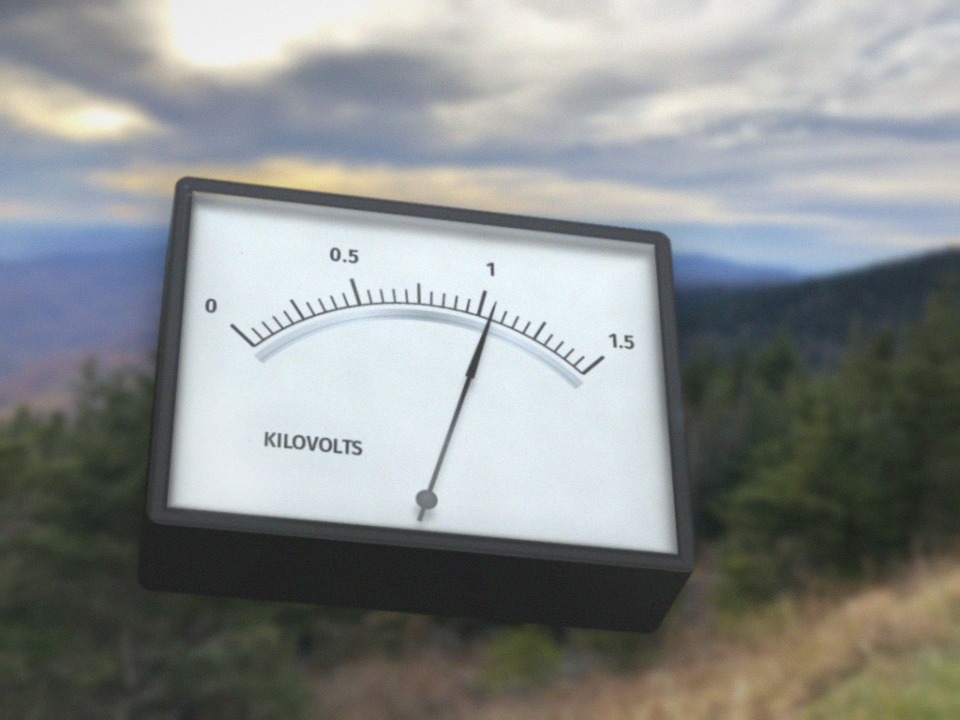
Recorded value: 1.05 kV
